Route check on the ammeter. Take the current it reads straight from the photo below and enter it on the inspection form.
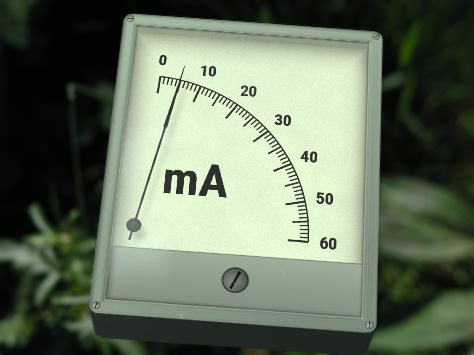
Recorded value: 5 mA
